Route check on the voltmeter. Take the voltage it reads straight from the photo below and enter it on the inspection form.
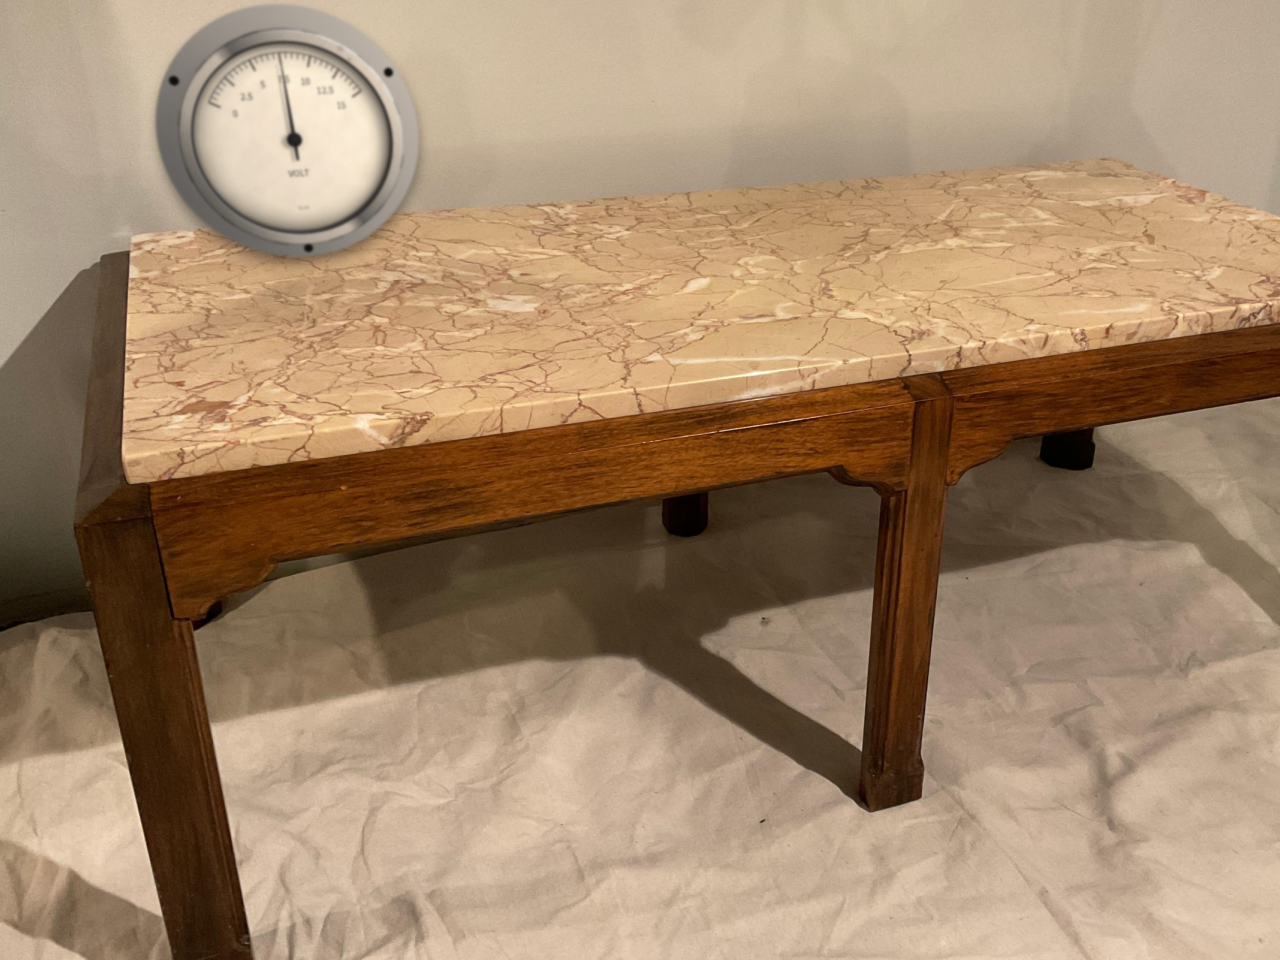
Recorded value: 7.5 V
